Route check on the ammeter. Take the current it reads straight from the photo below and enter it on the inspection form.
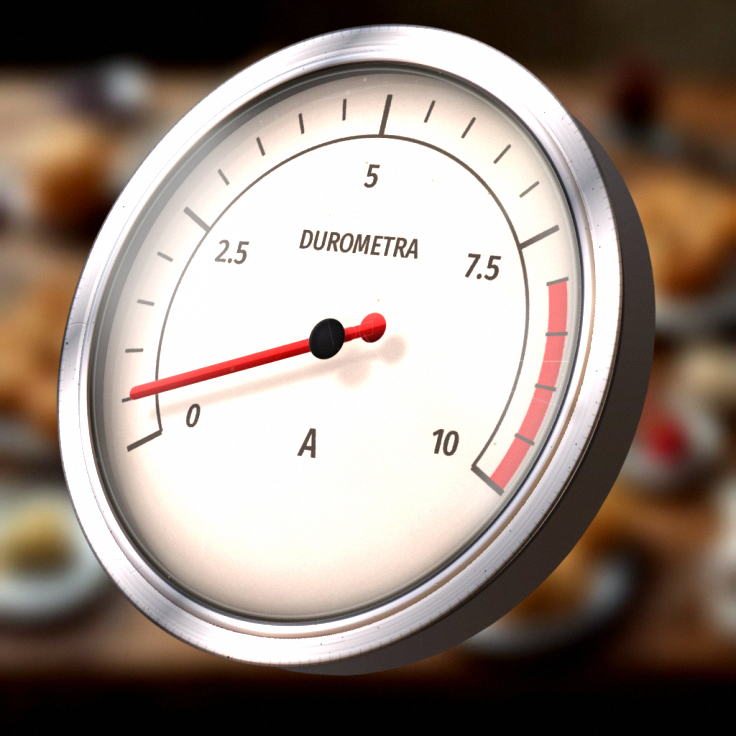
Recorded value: 0.5 A
